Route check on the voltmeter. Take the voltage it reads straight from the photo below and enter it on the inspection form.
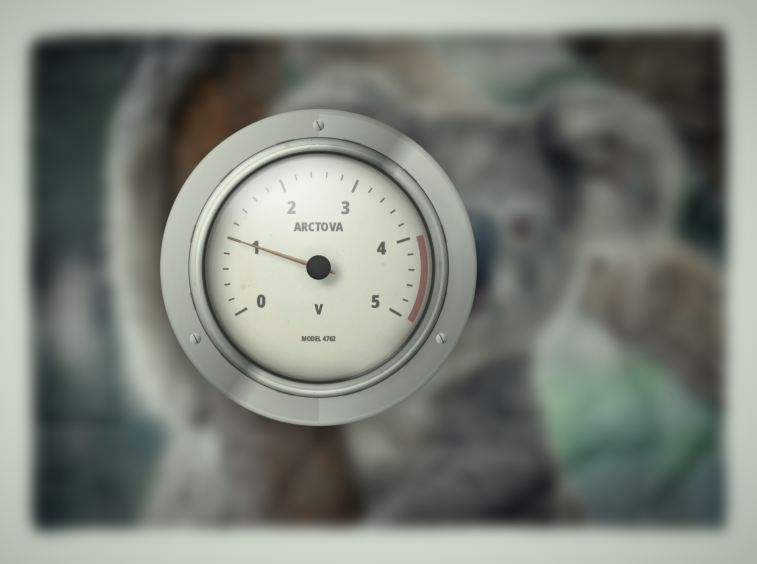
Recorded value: 1 V
